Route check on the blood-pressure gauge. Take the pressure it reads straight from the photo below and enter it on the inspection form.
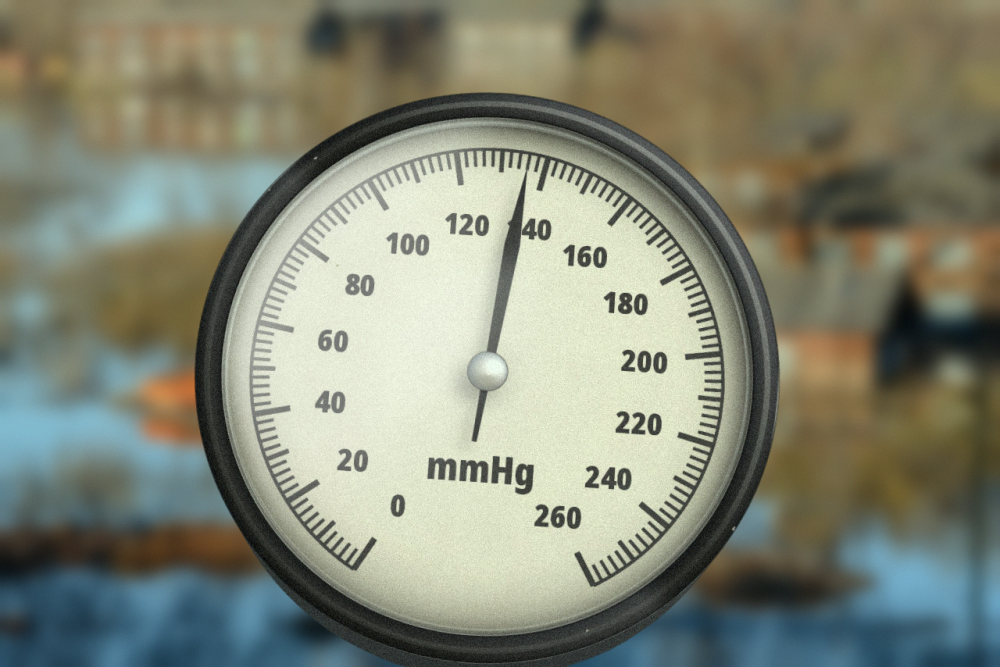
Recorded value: 136 mmHg
